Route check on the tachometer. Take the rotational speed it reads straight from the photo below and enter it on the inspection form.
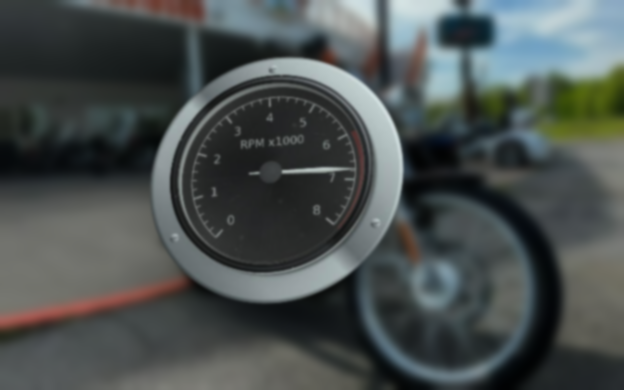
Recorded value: 6800 rpm
